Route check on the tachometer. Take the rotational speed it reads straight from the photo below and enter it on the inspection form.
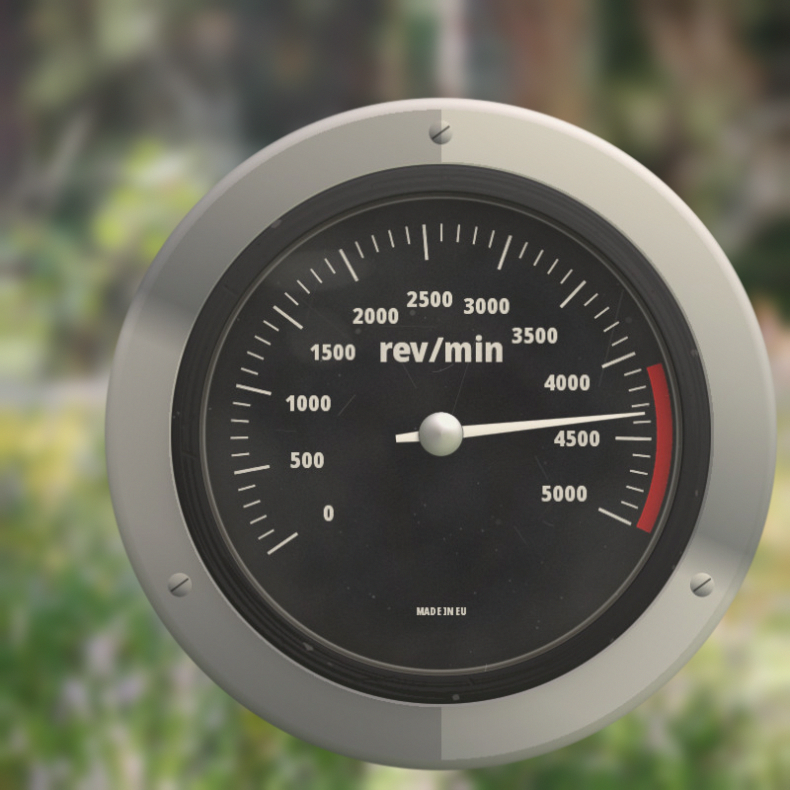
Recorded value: 4350 rpm
